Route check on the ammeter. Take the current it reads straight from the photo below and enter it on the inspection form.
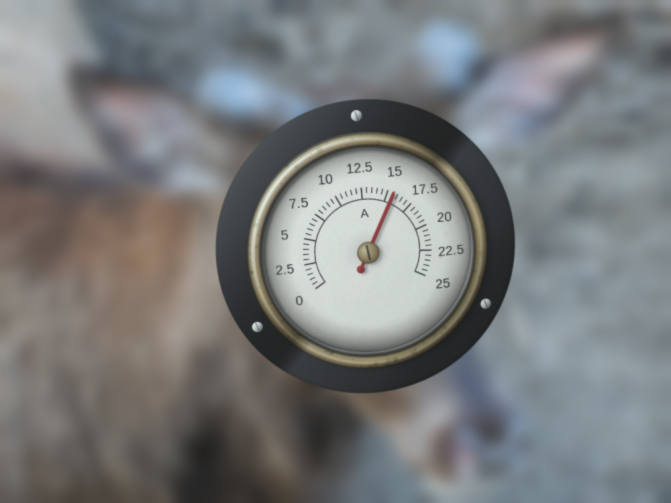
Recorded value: 15.5 A
